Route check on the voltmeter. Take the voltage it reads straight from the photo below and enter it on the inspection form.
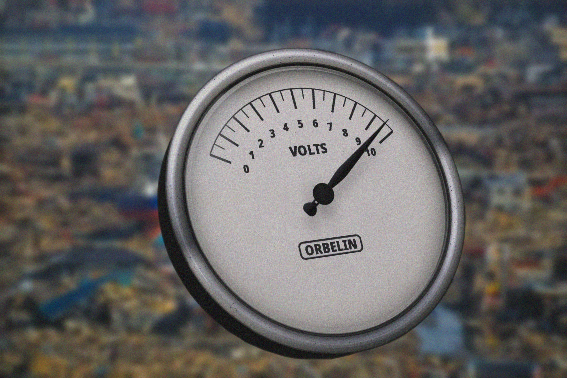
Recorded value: 9.5 V
